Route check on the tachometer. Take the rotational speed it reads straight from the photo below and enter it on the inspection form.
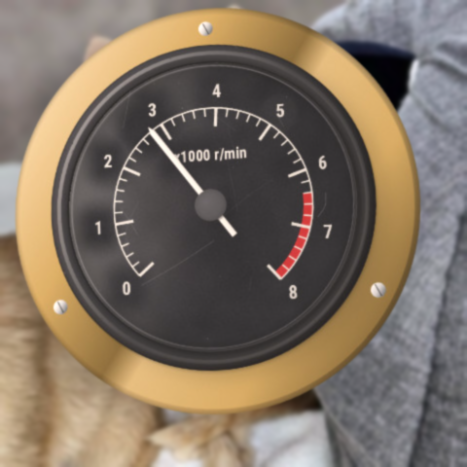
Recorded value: 2800 rpm
